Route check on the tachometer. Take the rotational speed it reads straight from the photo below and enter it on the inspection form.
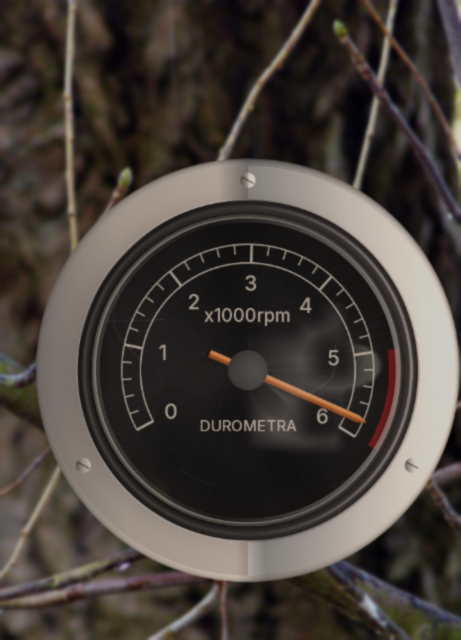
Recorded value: 5800 rpm
